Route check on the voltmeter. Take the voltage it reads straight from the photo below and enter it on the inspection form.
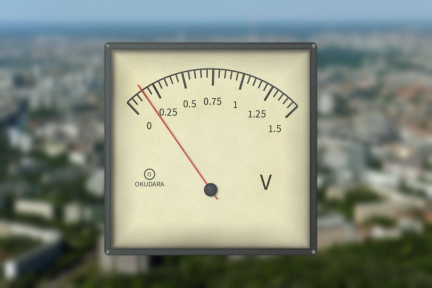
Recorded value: 0.15 V
